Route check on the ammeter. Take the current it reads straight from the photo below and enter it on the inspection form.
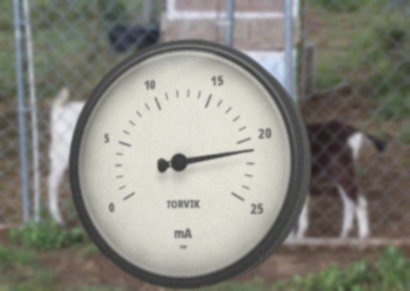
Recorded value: 21 mA
